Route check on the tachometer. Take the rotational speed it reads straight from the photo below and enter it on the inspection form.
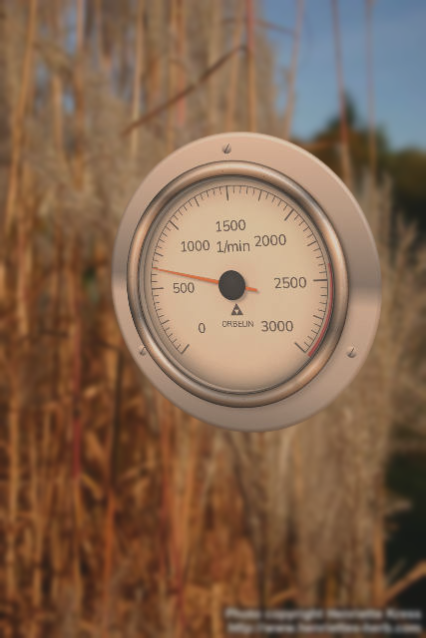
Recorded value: 650 rpm
